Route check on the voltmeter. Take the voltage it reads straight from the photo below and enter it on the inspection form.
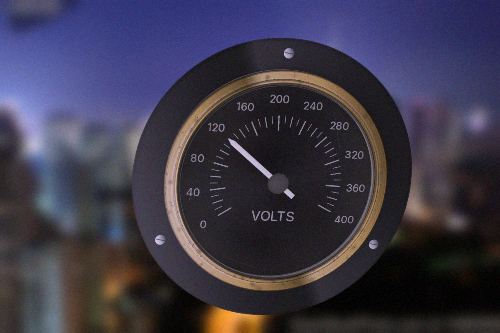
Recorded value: 120 V
